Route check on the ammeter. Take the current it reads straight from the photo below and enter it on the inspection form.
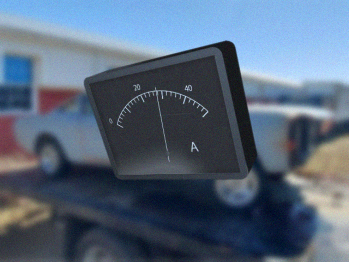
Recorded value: 28 A
